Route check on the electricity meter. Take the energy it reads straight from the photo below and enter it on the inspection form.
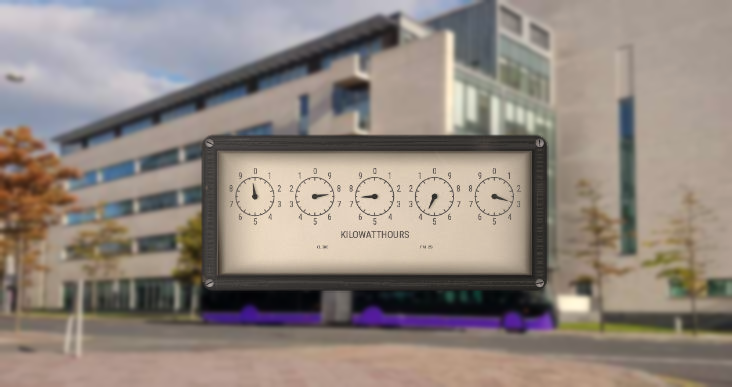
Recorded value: 97743 kWh
